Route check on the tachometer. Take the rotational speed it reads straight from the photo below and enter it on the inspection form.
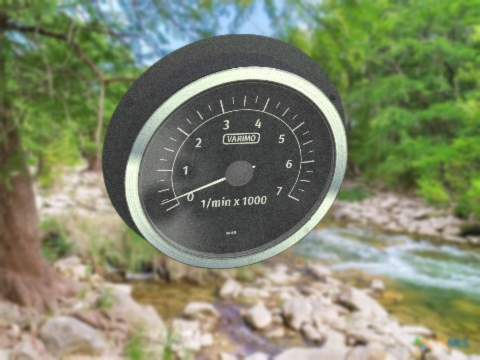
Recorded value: 250 rpm
